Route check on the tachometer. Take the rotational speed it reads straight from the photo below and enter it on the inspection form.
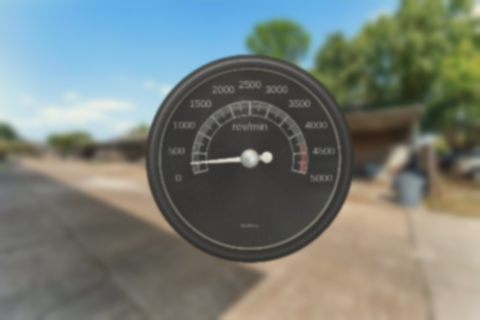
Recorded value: 250 rpm
